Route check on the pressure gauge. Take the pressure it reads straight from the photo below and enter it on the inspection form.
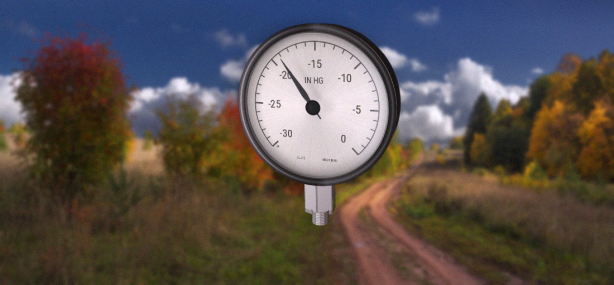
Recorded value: -19 inHg
